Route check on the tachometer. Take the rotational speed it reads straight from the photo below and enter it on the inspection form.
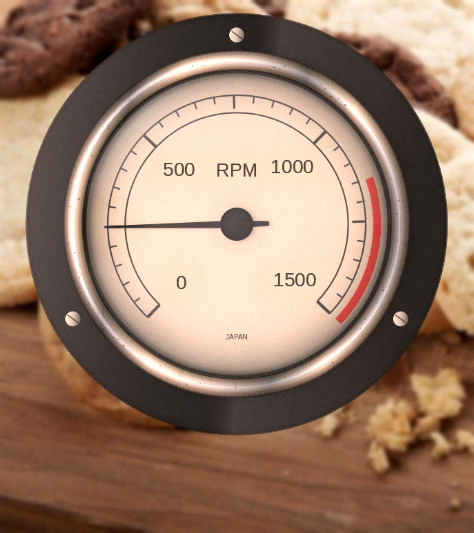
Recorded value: 250 rpm
